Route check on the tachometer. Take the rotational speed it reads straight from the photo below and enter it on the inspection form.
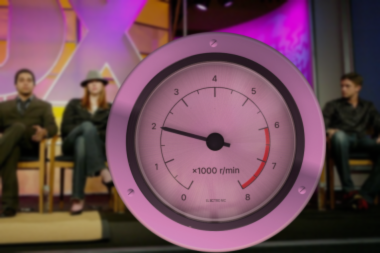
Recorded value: 2000 rpm
